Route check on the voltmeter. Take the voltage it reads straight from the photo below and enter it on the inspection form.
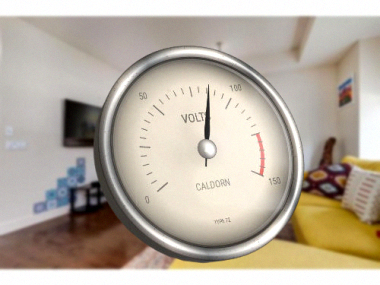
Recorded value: 85 V
